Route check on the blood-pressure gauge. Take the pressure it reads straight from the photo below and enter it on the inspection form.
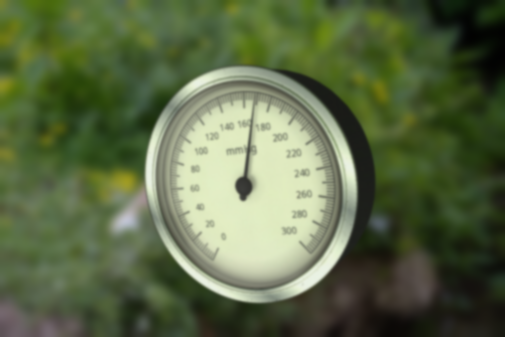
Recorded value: 170 mmHg
